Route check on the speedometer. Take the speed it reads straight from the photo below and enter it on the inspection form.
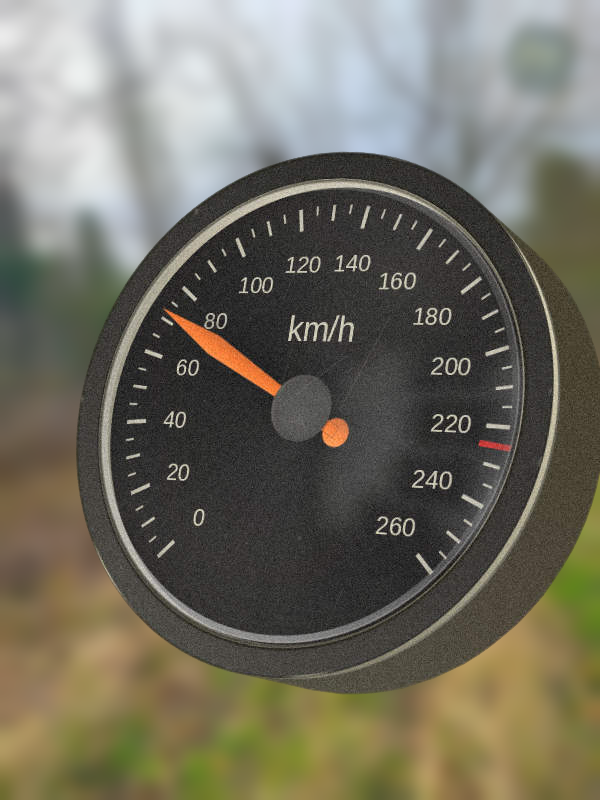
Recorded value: 72.5 km/h
